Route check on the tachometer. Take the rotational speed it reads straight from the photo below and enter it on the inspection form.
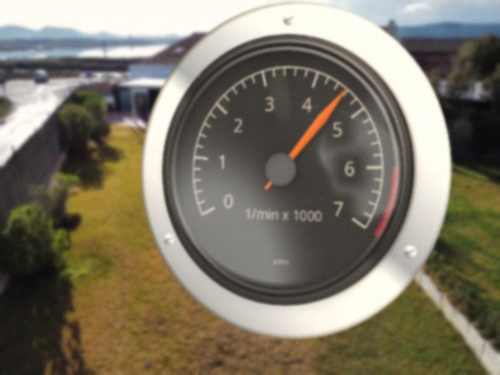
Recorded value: 4600 rpm
